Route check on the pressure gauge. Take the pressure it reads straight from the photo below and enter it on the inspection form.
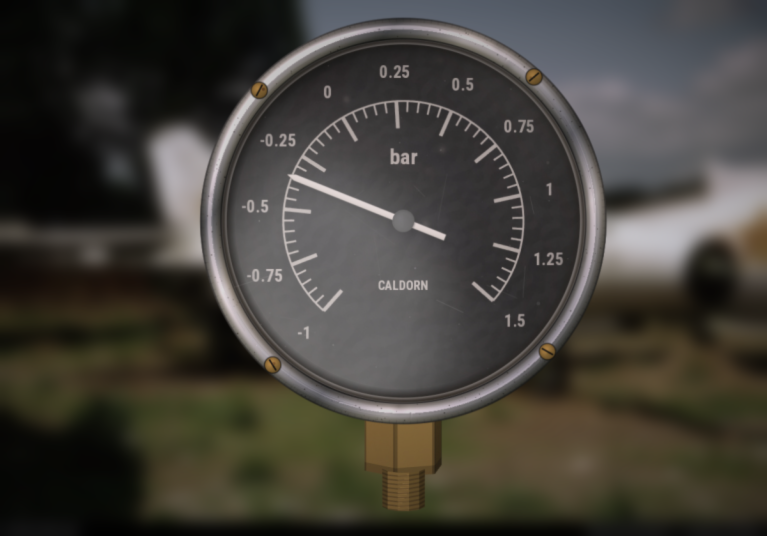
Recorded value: -0.35 bar
